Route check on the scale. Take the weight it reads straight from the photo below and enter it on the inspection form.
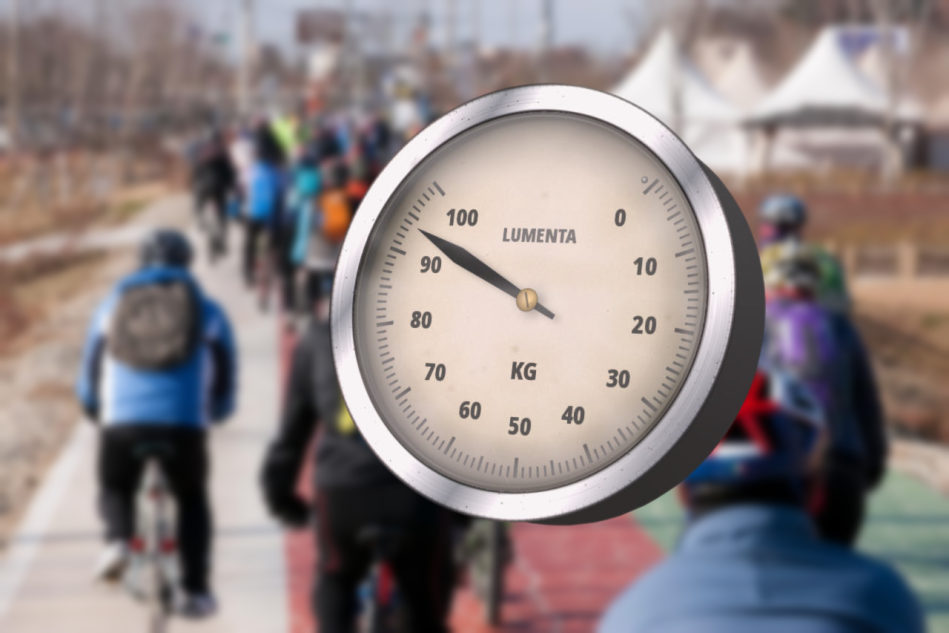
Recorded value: 94 kg
